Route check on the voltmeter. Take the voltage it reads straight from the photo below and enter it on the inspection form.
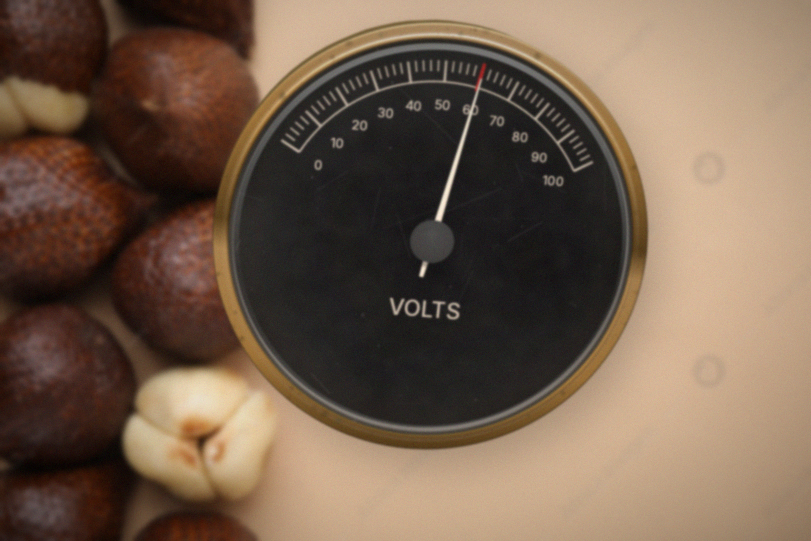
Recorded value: 60 V
